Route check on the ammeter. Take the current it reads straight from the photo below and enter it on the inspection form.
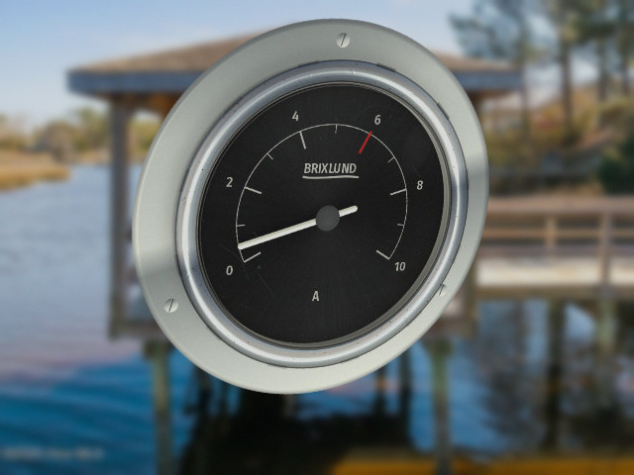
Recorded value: 0.5 A
